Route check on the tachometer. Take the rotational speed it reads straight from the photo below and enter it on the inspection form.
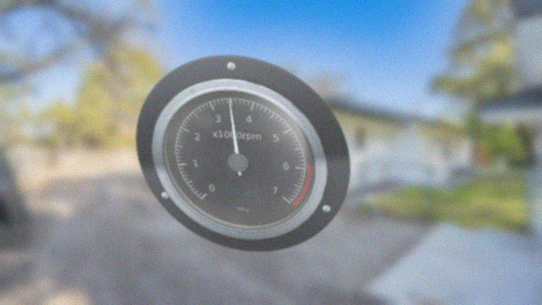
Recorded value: 3500 rpm
